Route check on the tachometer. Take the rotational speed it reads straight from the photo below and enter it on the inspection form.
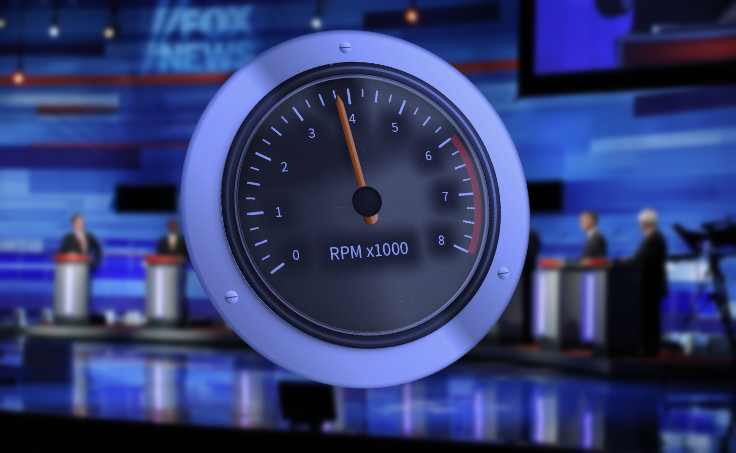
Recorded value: 3750 rpm
